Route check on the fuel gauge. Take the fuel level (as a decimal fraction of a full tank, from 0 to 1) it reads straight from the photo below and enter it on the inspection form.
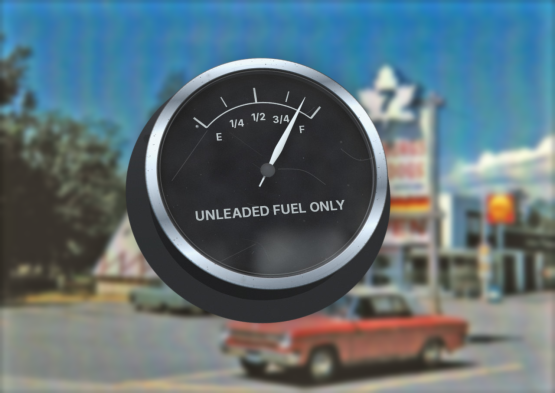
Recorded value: 0.875
